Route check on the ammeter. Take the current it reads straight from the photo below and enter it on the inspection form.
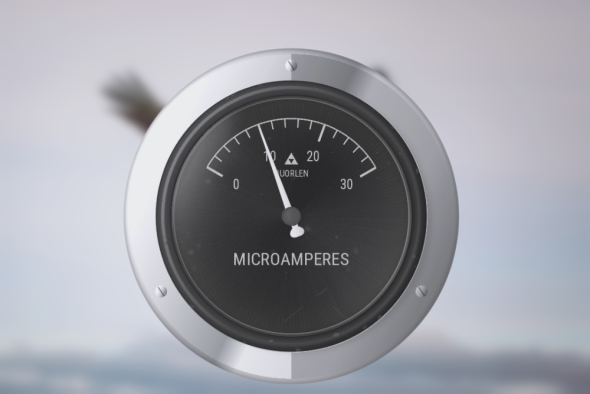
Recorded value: 10 µA
